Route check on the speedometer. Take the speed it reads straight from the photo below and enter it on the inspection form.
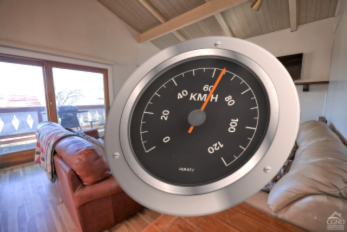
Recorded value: 65 km/h
